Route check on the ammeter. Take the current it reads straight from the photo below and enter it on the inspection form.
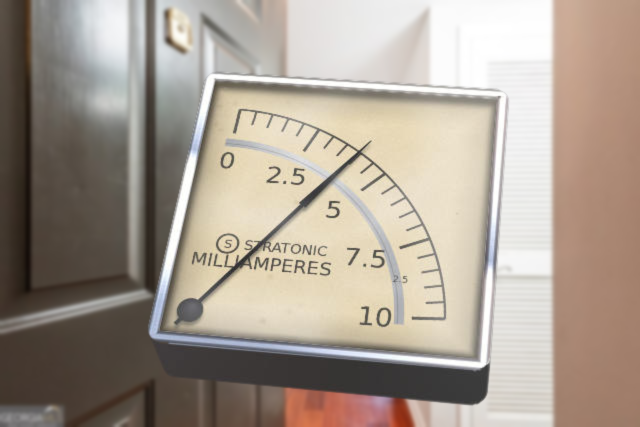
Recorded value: 4 mA
